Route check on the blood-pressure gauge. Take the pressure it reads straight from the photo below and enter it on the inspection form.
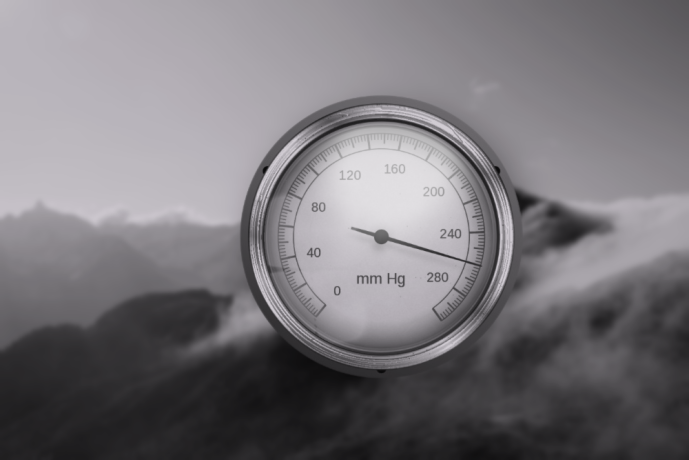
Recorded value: 260 mmHg
